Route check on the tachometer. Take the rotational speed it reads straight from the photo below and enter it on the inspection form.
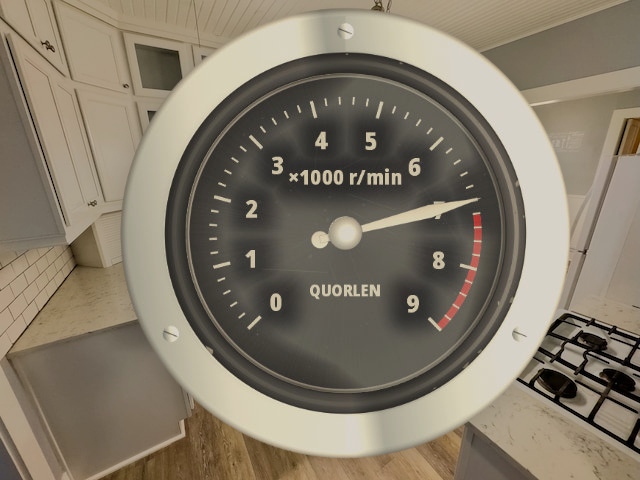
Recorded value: 7000 rpm
